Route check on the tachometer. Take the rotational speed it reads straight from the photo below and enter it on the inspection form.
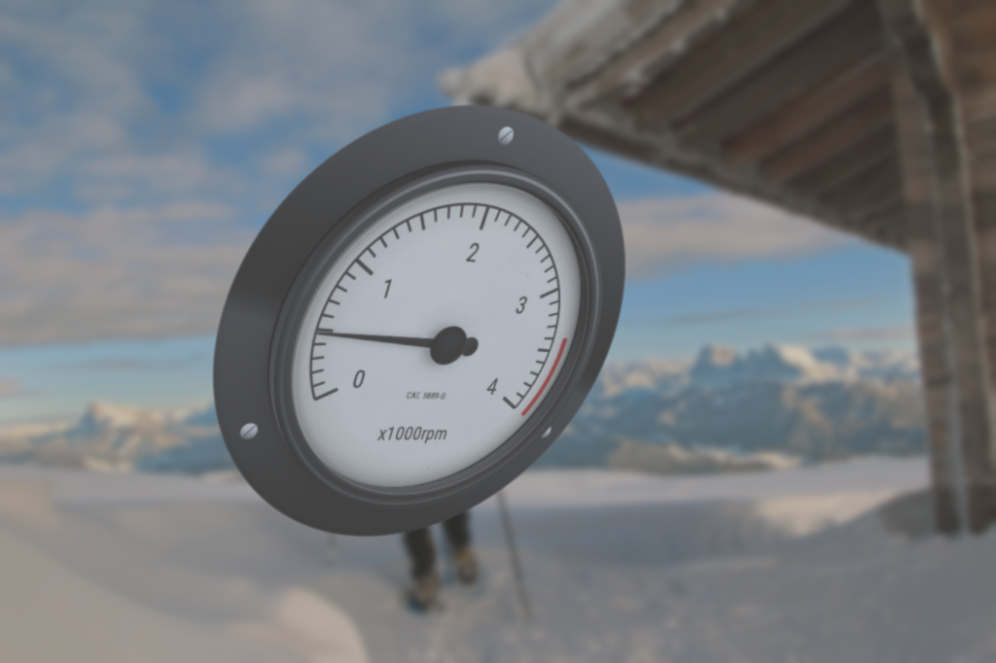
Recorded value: 500 rpm
